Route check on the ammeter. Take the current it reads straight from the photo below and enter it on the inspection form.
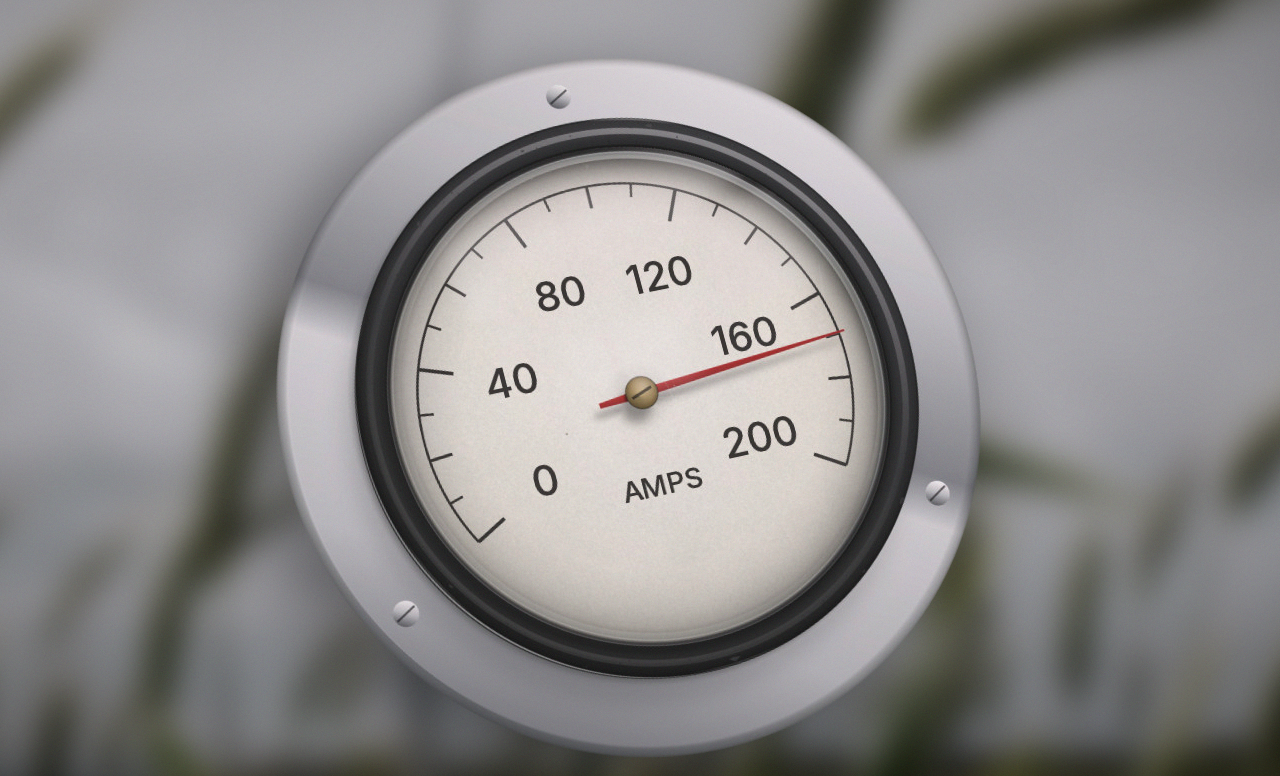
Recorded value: 170 A
